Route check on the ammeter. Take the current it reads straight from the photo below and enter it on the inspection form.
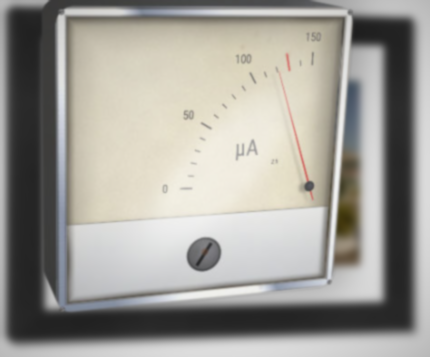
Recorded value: 120 µA
